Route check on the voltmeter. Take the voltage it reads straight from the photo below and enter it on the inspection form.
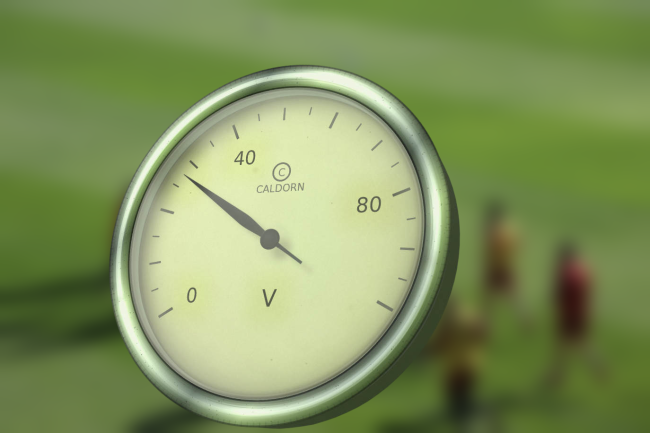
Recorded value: 27.5 V
